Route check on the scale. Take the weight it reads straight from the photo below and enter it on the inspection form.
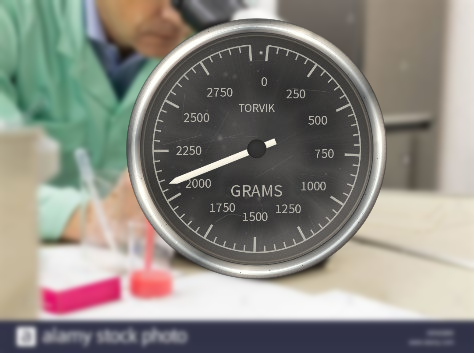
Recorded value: 2075 g
